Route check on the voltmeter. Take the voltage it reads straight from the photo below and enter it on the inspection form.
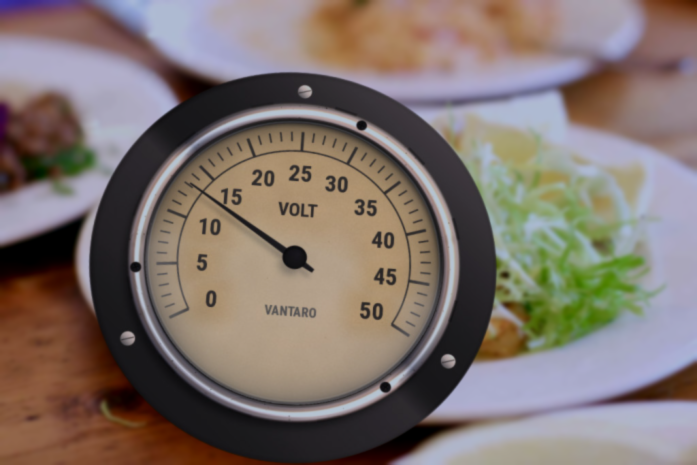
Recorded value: 13 V
